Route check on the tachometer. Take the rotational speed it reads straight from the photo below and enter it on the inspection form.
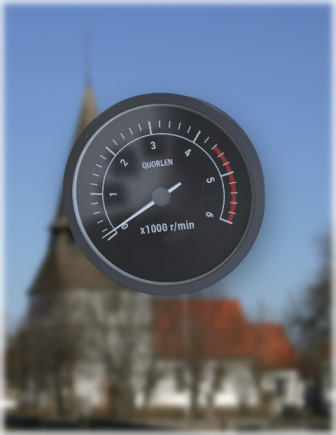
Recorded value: 100 rpm
